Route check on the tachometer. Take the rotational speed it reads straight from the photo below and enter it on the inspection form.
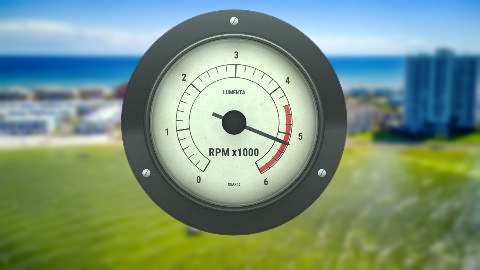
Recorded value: 5200 rpm
